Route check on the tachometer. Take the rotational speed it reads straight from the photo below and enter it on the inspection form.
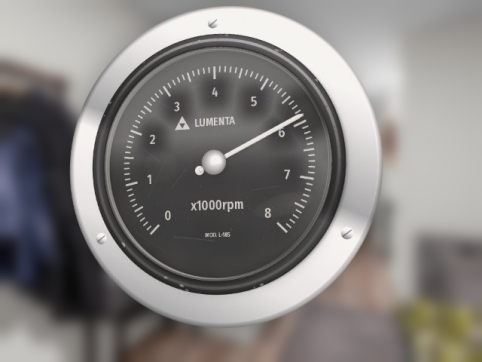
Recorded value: 5900 rpm
